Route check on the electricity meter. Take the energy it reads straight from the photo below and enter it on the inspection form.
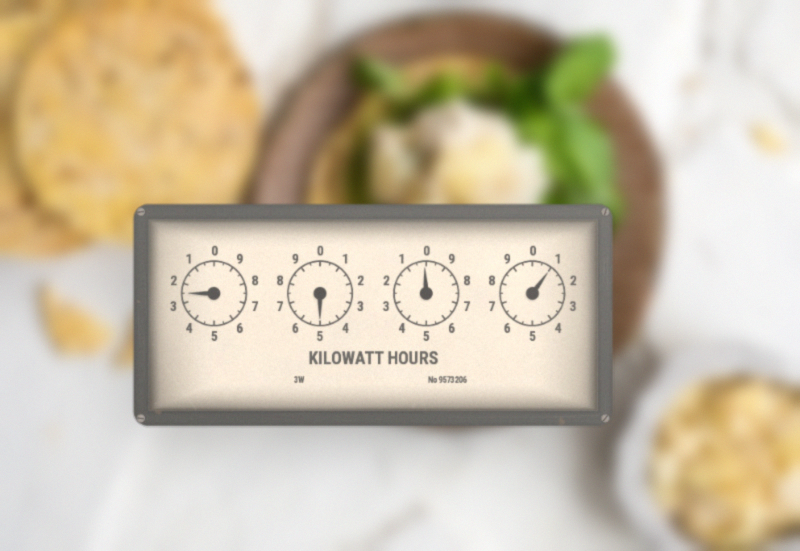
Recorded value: 2501 kWh
